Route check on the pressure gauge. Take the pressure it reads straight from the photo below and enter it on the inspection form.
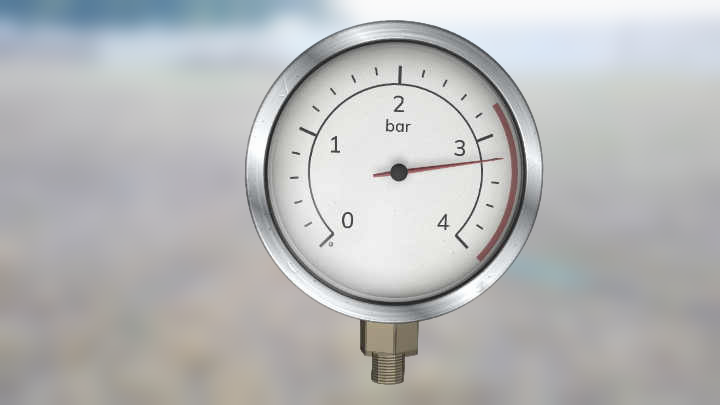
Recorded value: 3.2 bar
